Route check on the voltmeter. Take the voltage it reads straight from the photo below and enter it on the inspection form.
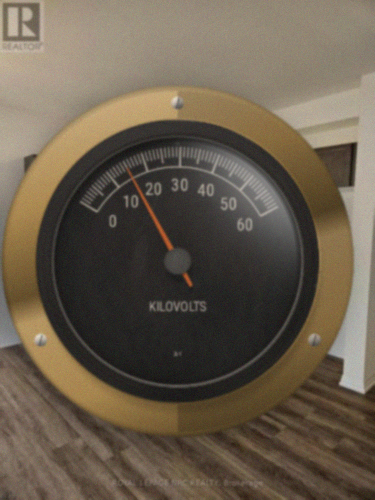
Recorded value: 15 kV
